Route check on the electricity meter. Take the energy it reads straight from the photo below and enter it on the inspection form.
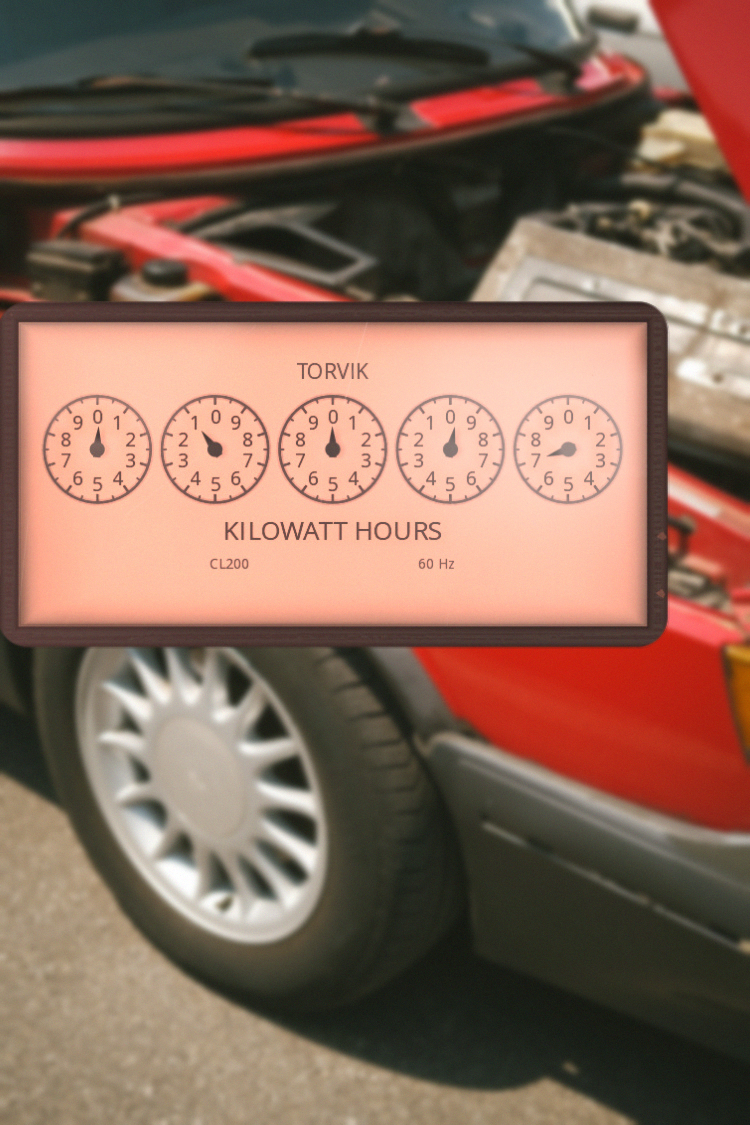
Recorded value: 997 kWh
